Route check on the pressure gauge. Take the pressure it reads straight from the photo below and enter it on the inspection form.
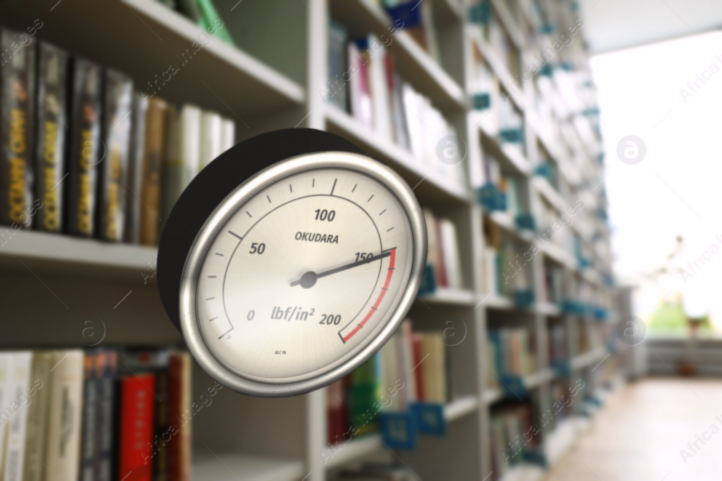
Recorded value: 150 psi
